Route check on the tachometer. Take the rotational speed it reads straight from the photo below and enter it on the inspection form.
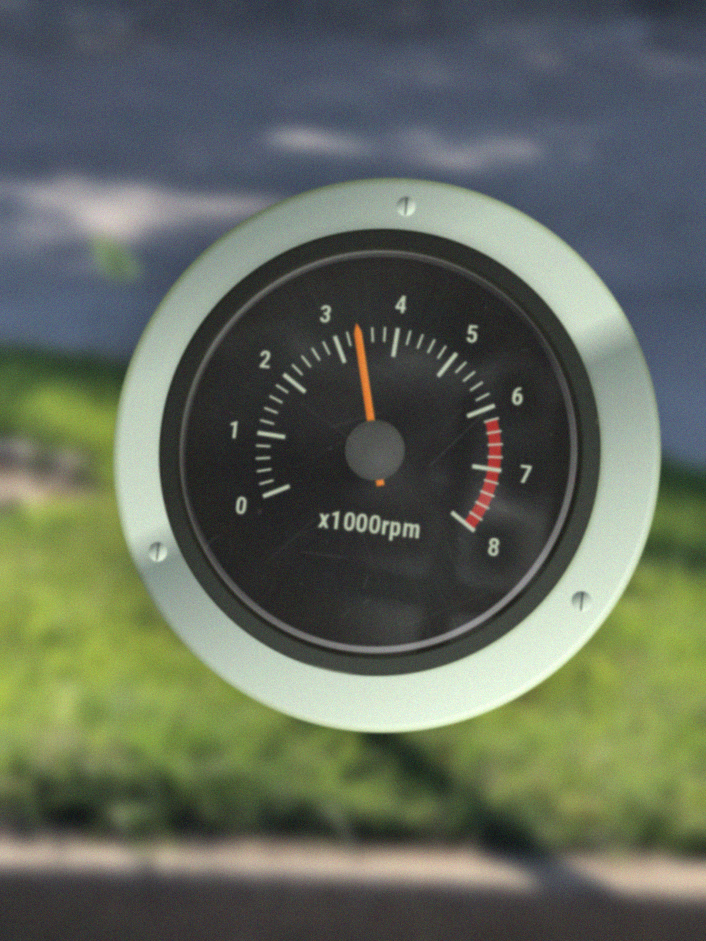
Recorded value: 3400 rpm
